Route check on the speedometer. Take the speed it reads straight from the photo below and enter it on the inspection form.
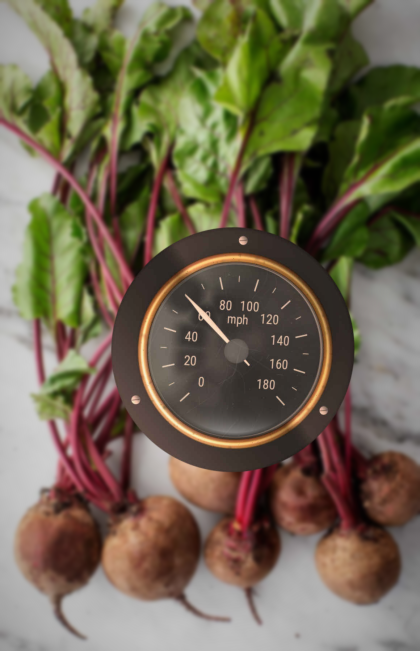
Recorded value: 60 mph
